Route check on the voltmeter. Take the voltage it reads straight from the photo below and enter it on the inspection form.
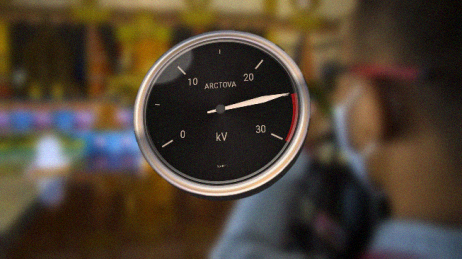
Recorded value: 25 kV
